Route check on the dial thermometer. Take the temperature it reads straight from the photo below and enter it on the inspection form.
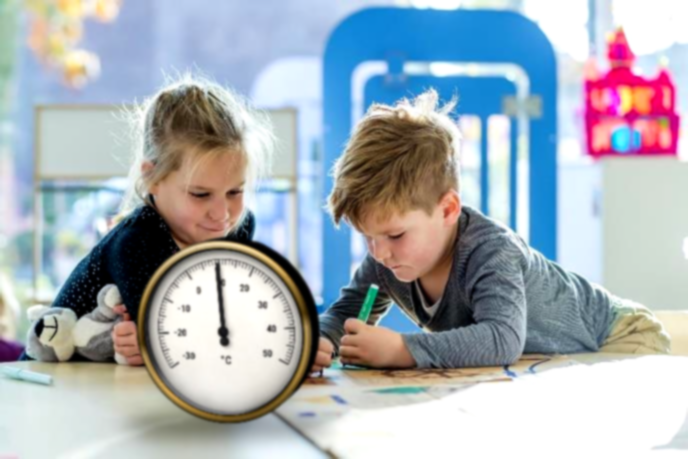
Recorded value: 10 °C
